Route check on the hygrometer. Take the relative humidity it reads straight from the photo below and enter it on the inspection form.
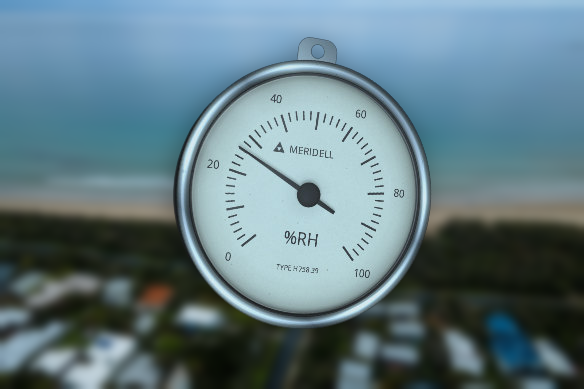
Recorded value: 26 %
